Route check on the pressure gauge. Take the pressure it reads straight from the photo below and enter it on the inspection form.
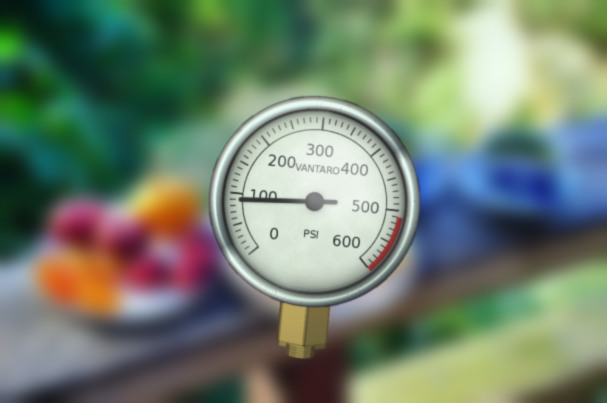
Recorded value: 90 psi
